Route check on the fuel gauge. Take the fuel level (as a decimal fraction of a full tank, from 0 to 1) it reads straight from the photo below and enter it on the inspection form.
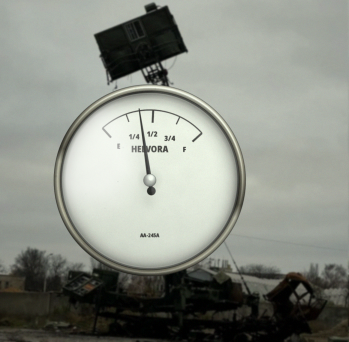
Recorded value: 0.375
